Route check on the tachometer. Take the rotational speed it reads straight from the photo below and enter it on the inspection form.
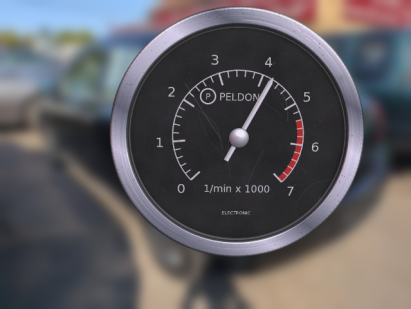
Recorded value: 4200 rpm
